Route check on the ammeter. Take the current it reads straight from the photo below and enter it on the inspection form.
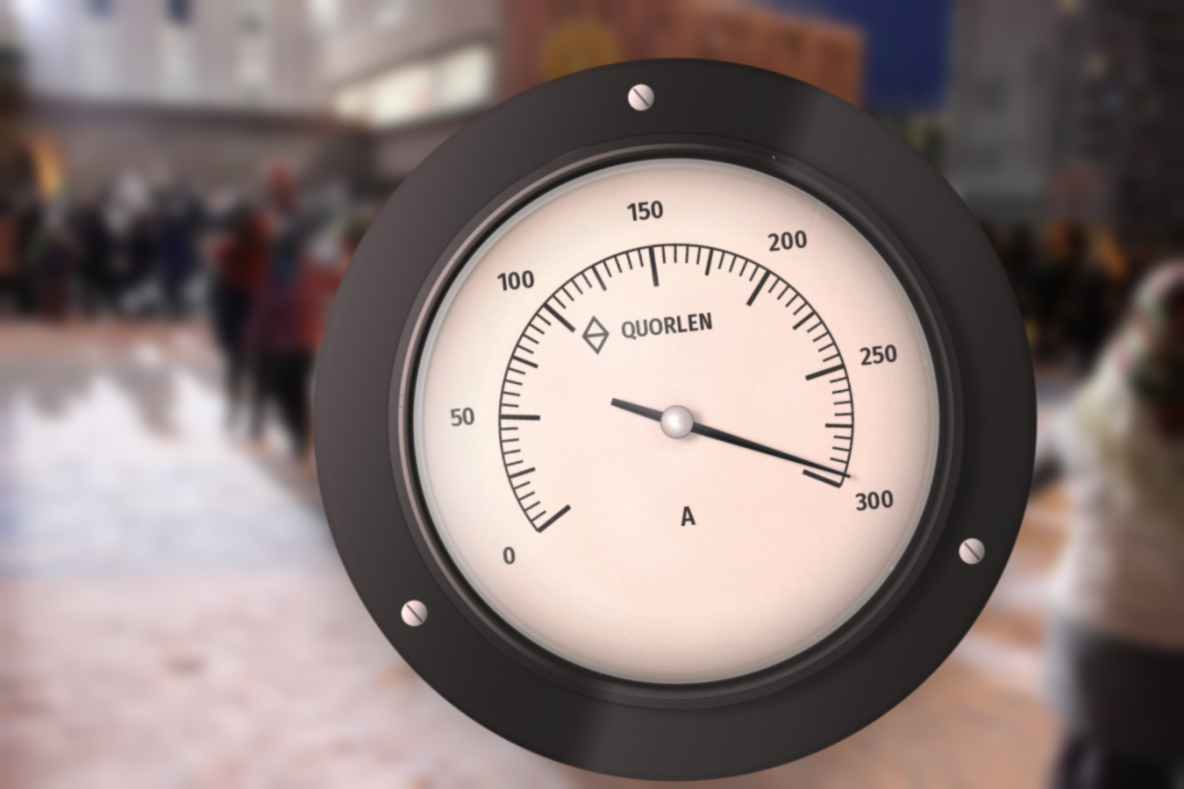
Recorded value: 295 A
